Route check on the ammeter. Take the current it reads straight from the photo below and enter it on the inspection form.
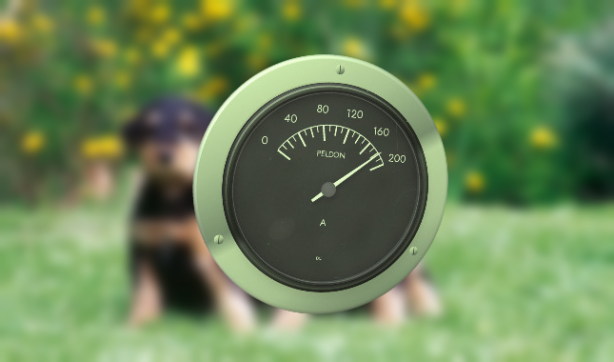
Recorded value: 180 A
